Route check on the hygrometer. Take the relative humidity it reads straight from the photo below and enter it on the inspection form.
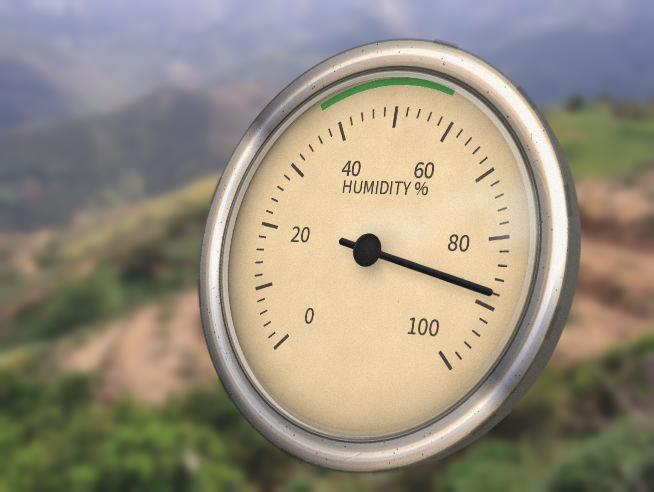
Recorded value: 88 %
